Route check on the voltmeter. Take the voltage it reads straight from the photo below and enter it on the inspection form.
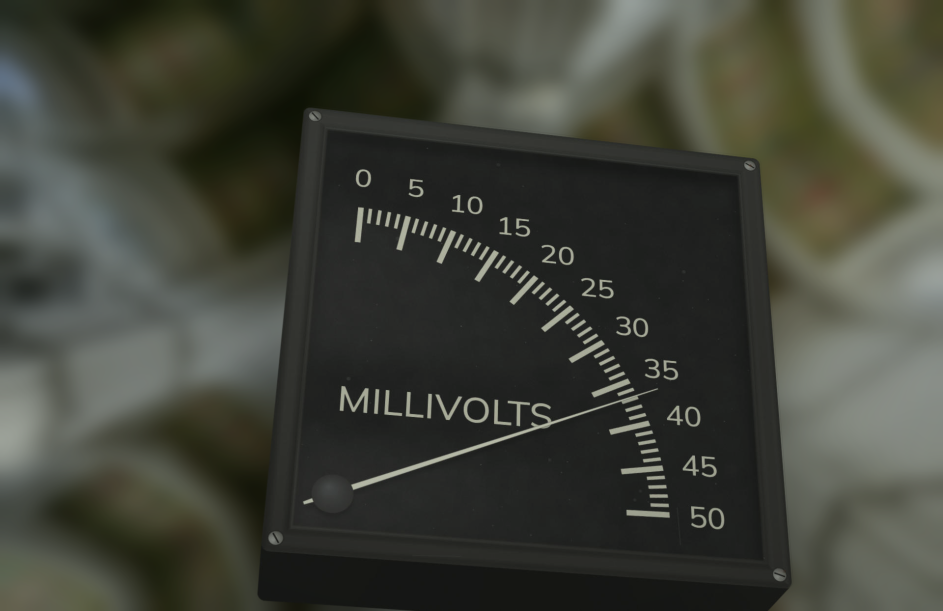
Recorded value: 37 mV
